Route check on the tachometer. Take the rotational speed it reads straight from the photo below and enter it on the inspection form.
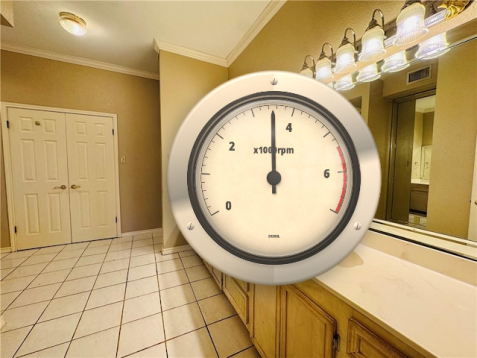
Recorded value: 3500 rpm
